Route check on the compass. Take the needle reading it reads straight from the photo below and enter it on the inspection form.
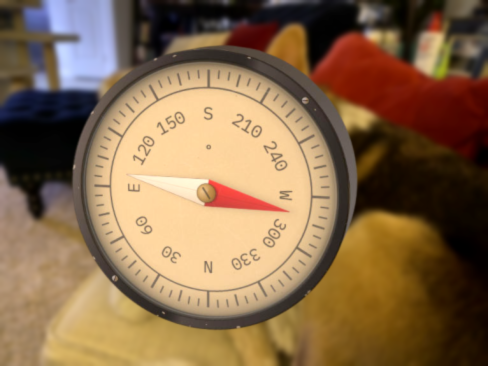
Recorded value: 280 °
